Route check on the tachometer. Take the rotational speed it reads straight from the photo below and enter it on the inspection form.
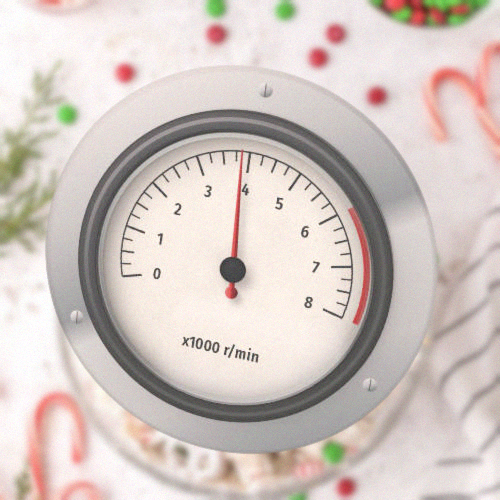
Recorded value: 3875 rpm
